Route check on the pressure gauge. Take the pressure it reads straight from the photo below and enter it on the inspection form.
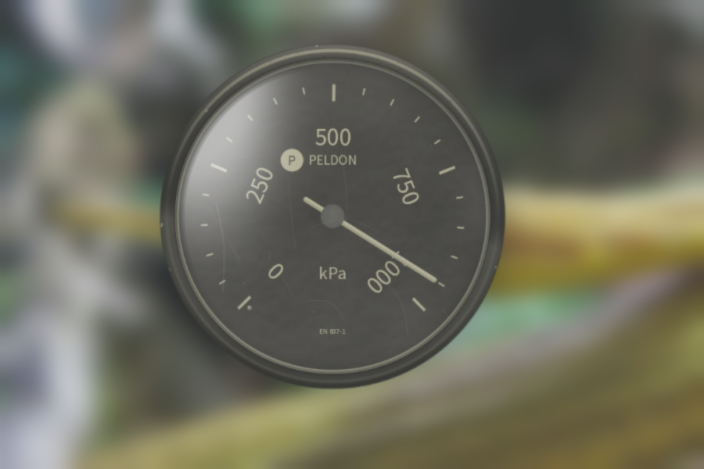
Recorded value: 950 kPa
